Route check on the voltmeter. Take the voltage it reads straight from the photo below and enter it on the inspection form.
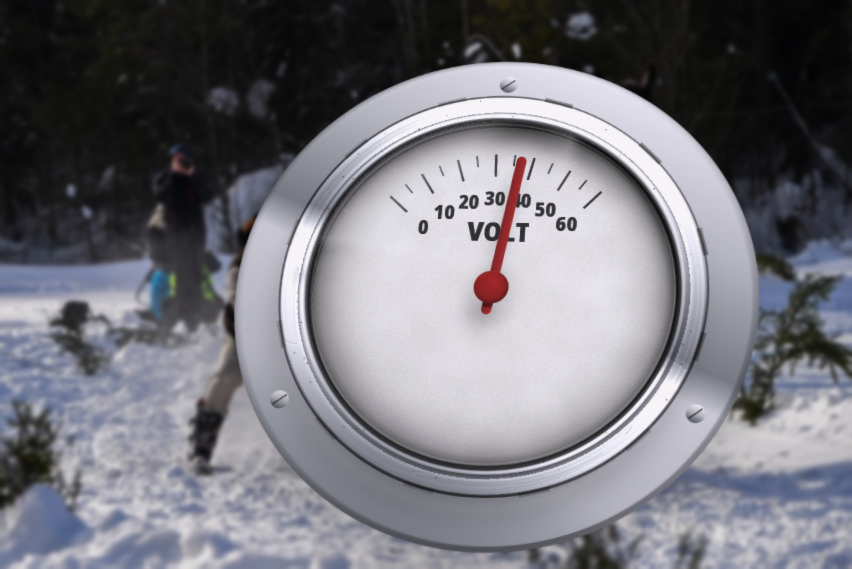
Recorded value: 37.5 V
